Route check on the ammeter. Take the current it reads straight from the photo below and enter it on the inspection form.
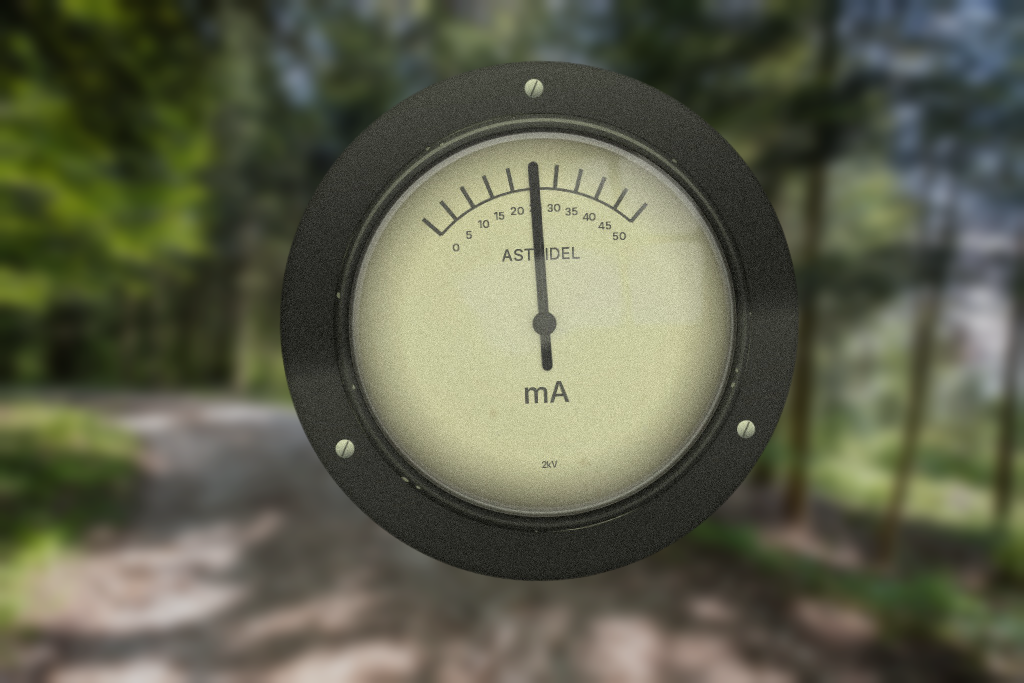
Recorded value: 25 mA
